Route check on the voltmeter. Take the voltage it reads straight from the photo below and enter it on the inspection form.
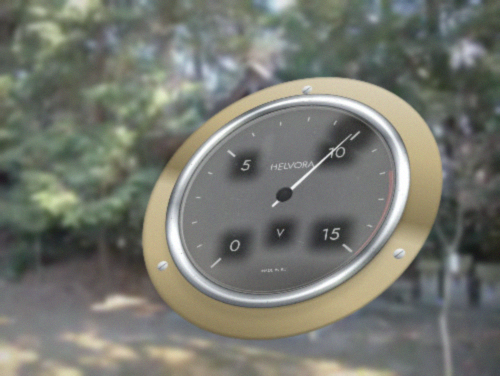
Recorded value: 10 V
